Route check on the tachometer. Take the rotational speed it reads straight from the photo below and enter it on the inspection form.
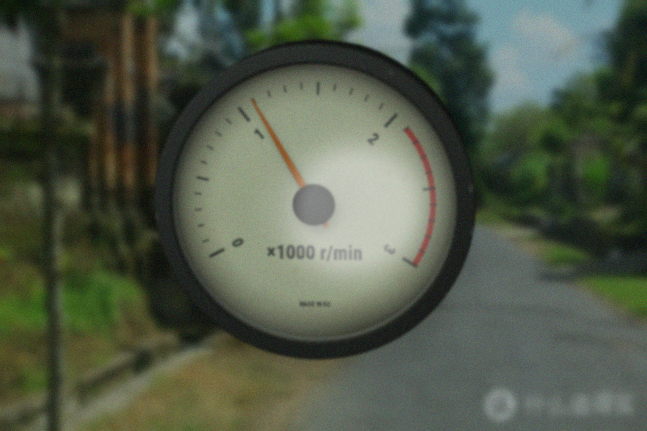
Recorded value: 1100 rpm
